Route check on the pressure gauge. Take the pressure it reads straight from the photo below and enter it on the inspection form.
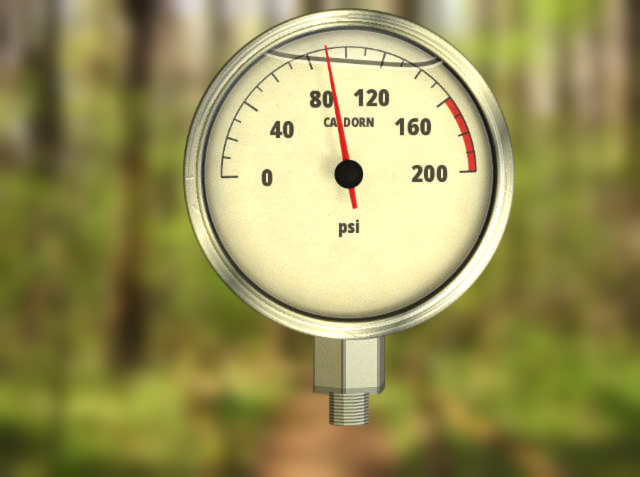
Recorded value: 90 psi
